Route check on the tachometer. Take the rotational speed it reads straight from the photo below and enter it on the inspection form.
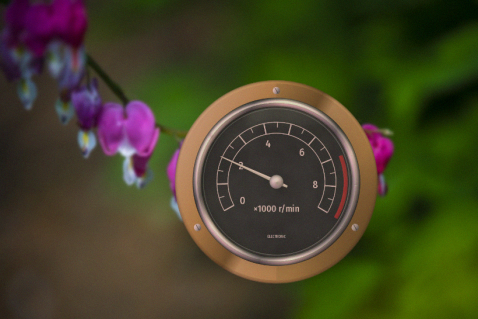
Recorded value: 2000 rpm
